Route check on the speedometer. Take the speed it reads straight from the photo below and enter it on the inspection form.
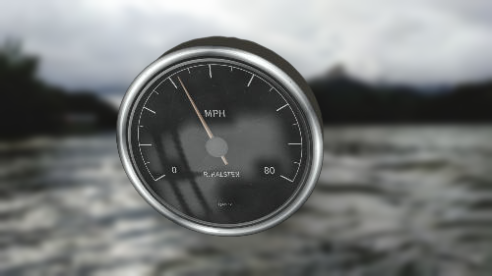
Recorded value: 32.5 mph
